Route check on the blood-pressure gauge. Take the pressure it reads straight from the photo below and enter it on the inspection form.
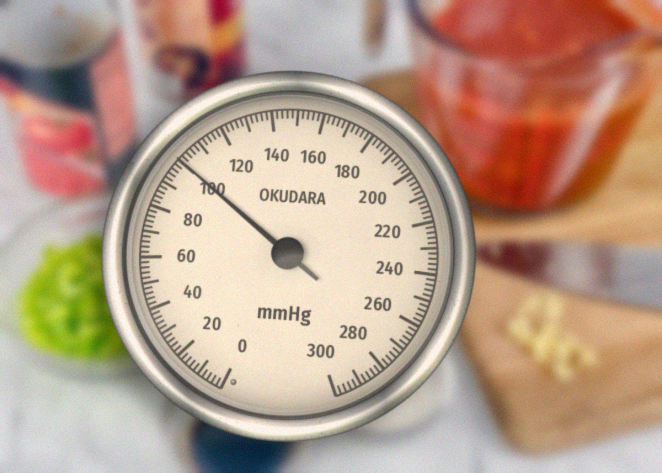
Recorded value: 100 mmHg
